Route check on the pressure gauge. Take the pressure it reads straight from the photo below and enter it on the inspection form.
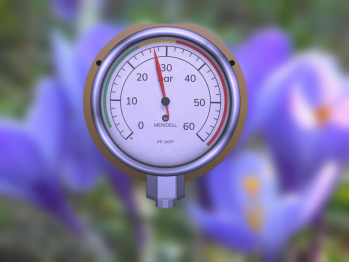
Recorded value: 27 bar
